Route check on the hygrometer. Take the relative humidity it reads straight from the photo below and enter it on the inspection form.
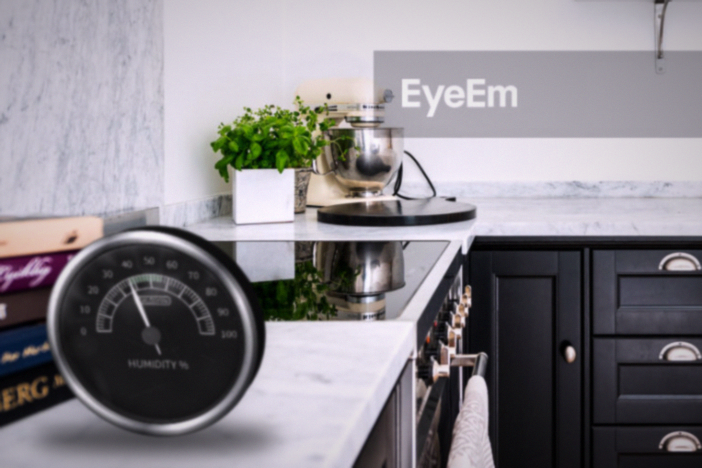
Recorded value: 40 %
